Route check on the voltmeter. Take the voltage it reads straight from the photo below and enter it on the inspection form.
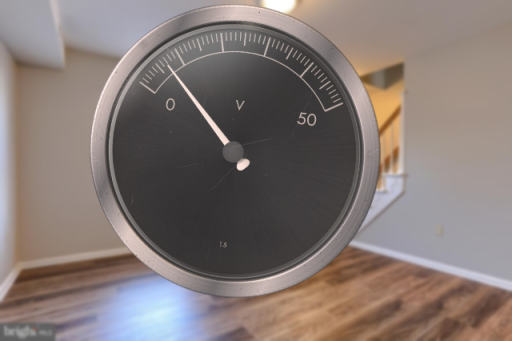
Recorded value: 7 V
